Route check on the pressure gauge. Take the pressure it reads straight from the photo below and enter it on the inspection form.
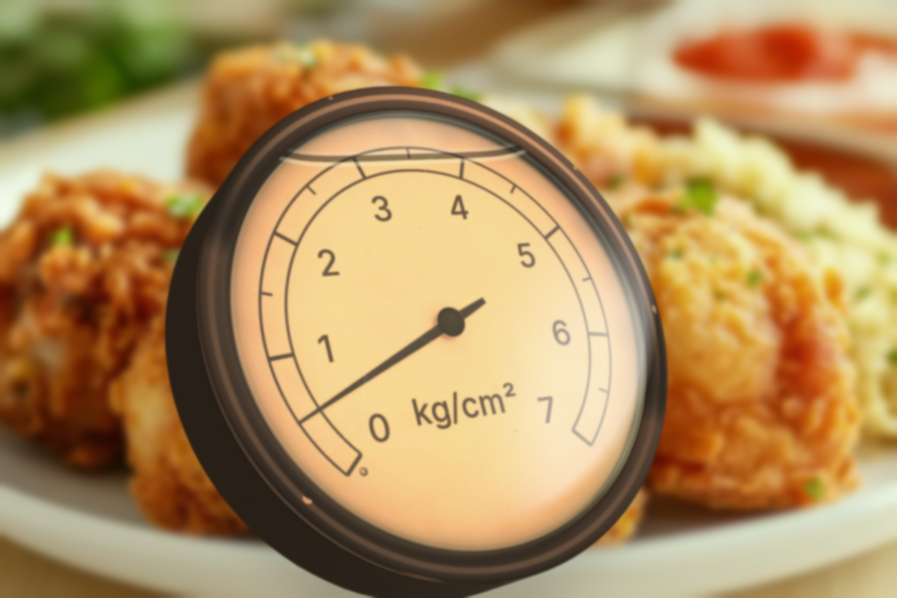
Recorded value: 0.5 kg/cm²
